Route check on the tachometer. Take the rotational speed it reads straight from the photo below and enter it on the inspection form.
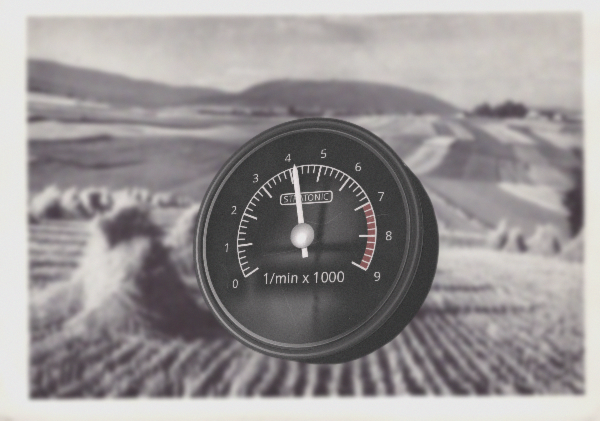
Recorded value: 4200 rpm
